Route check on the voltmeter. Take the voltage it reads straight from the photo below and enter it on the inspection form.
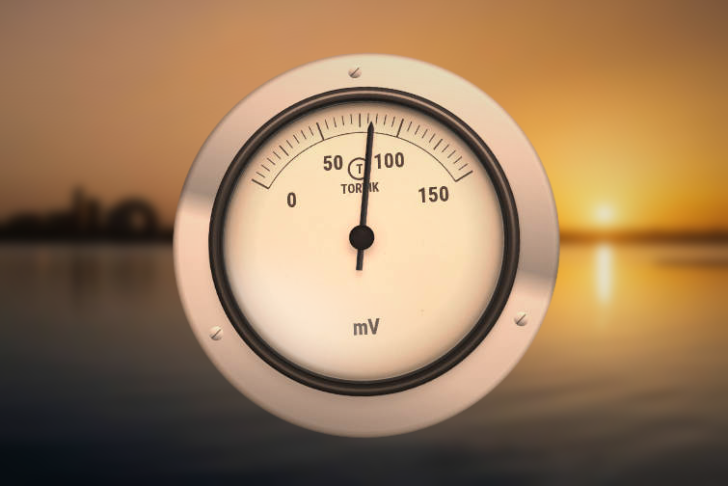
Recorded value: 82.5 mV
